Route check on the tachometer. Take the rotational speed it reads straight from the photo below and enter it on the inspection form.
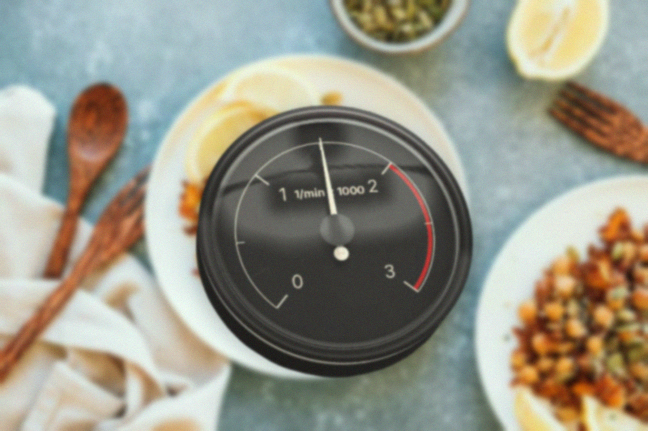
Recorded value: 1500 rpm
